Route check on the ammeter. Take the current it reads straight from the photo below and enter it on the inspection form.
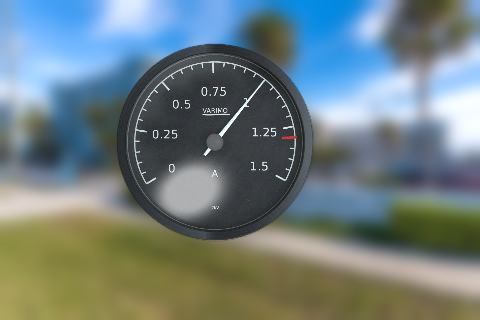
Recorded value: 1 A
